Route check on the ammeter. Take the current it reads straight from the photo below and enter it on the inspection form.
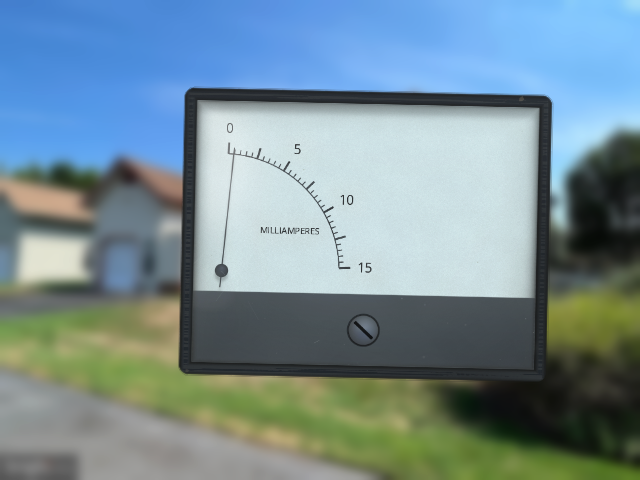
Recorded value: 0.5 mA
